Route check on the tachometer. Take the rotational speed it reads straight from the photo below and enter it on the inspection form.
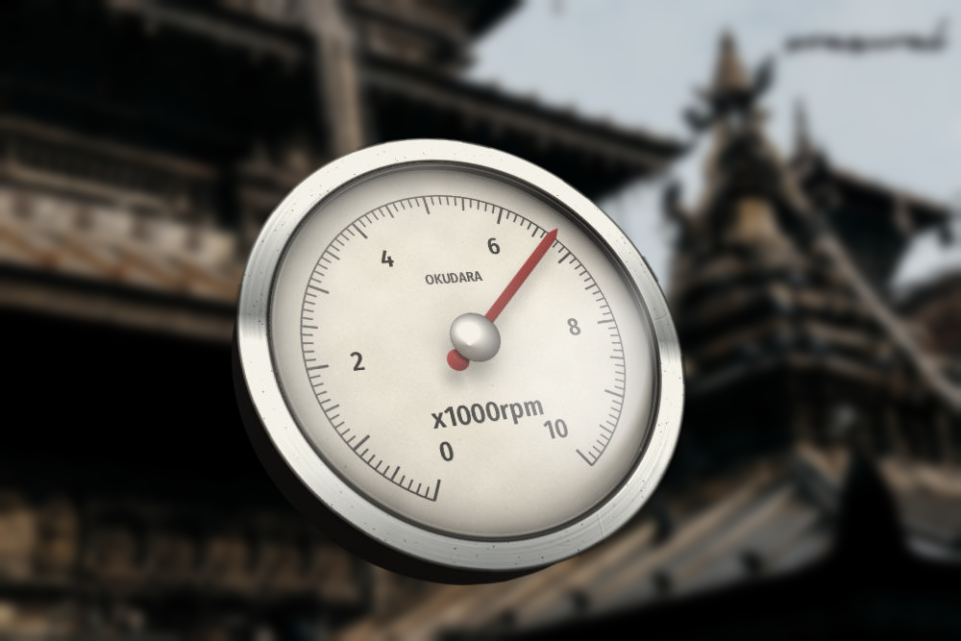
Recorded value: 6700 rpm
